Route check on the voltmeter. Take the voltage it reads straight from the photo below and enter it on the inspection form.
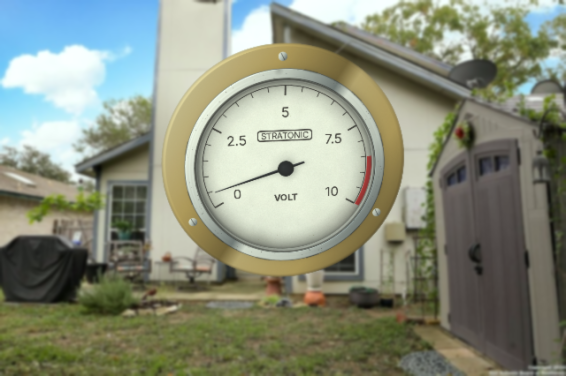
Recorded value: 0.5 V
